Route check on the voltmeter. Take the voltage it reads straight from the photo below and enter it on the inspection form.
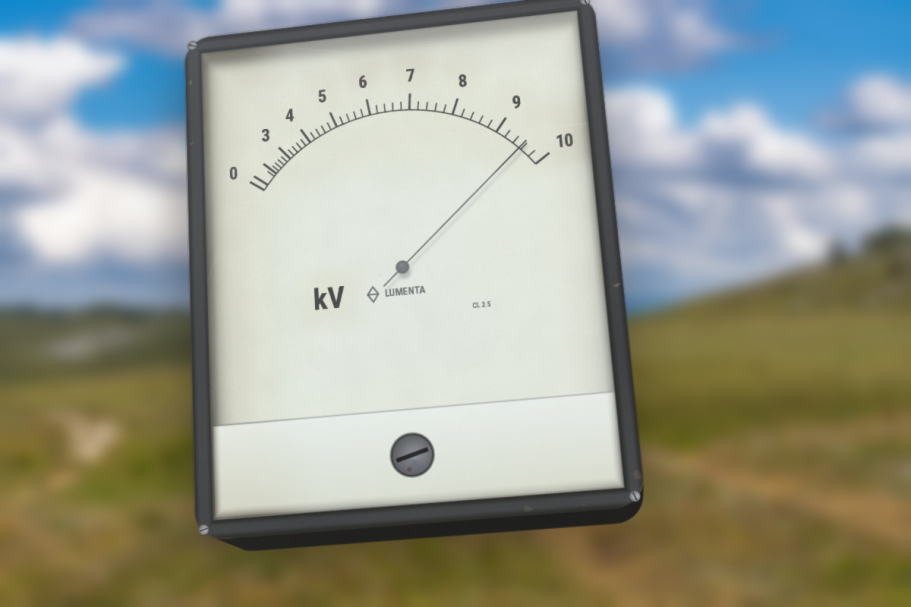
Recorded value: 9.6 kV
